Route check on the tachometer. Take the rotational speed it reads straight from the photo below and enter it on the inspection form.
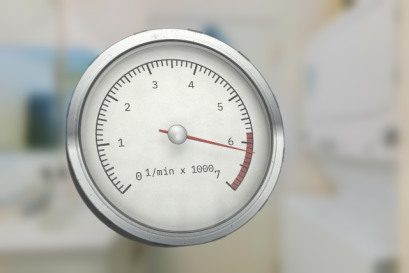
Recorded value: 6200 rpm
